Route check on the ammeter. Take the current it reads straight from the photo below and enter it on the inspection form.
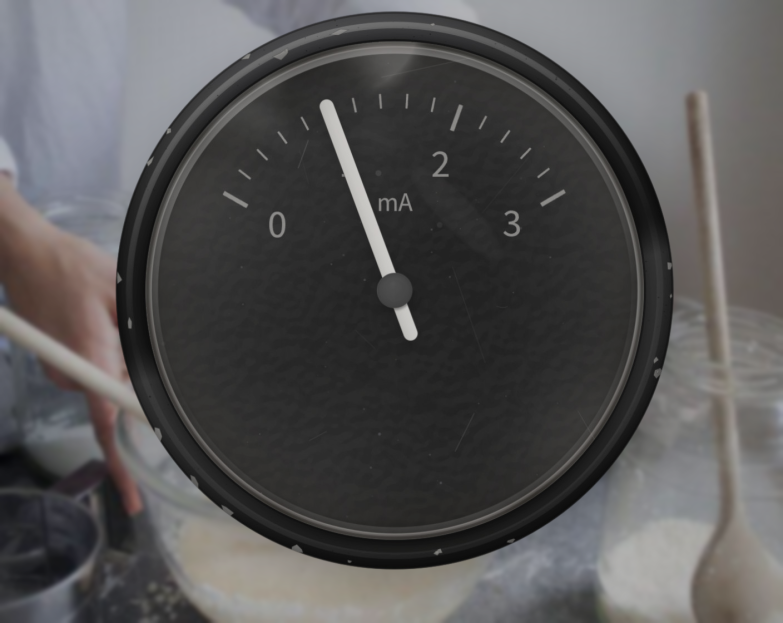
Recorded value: 1 mA
